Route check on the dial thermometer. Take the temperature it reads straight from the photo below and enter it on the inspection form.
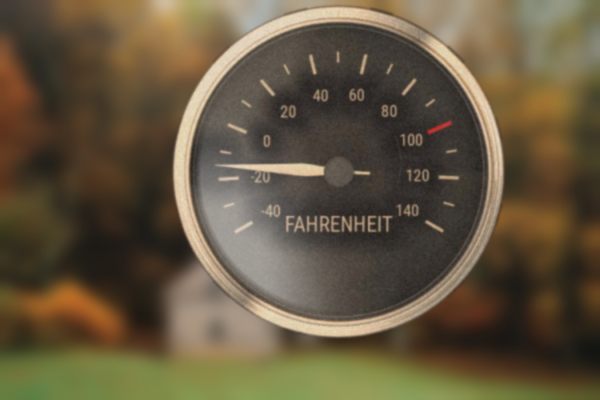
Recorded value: -15 °F
